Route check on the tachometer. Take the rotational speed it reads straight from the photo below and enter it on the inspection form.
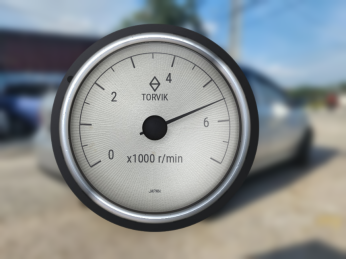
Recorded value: 5500 rpm
